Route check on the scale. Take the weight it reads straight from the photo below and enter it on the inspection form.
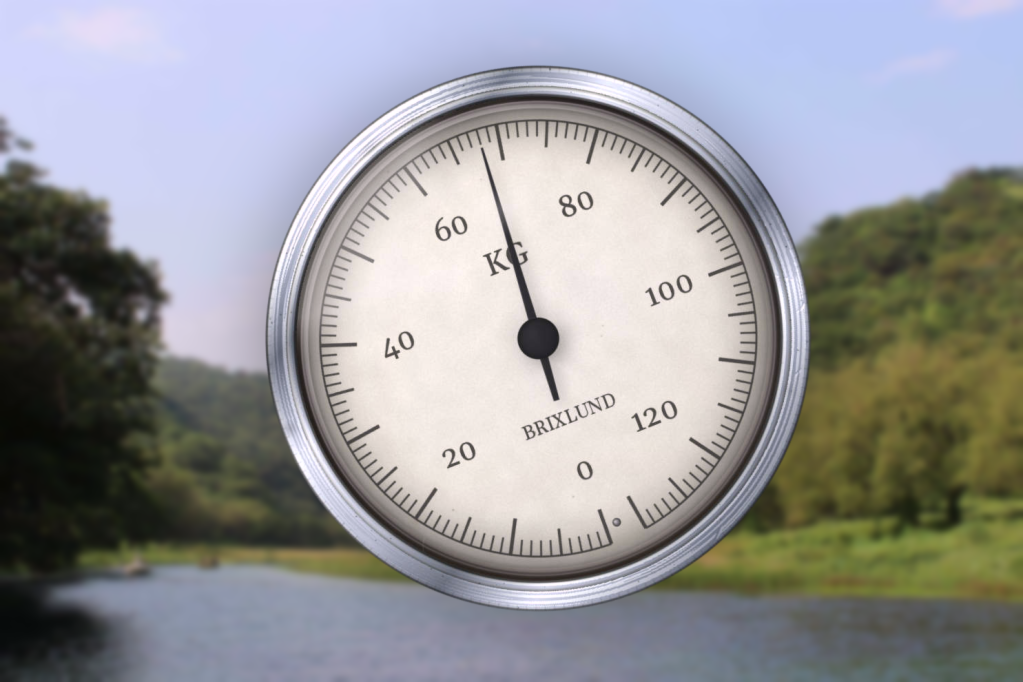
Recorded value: 68 kg
